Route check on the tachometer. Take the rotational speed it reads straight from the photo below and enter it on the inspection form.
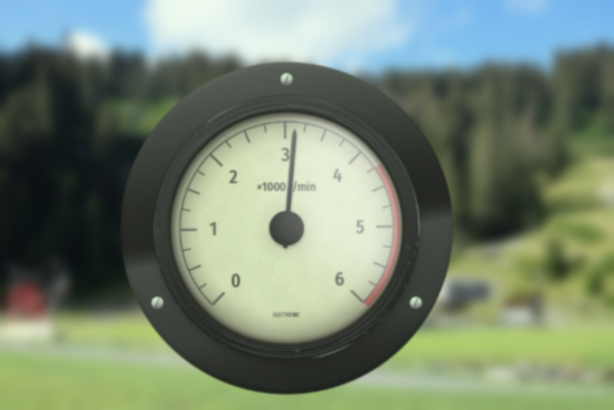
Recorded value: 3125 rpm
